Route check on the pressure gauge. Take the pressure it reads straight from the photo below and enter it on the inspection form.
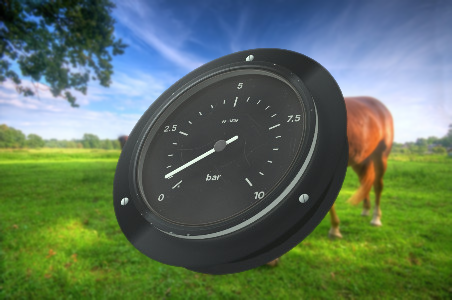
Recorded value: 0.5 bar
